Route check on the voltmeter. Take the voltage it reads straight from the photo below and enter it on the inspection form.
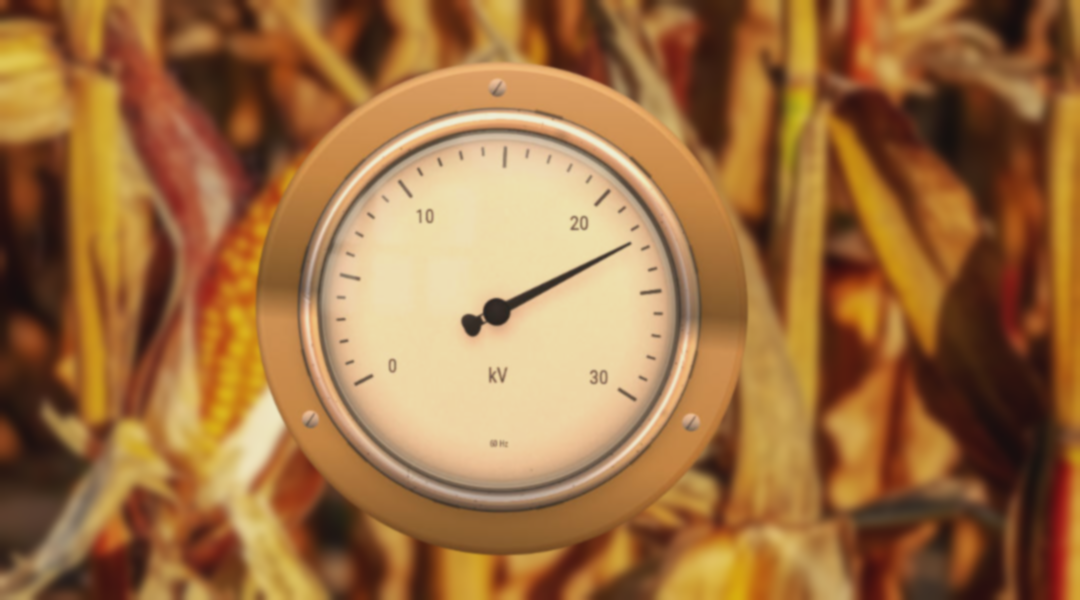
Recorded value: 22.5 kV
